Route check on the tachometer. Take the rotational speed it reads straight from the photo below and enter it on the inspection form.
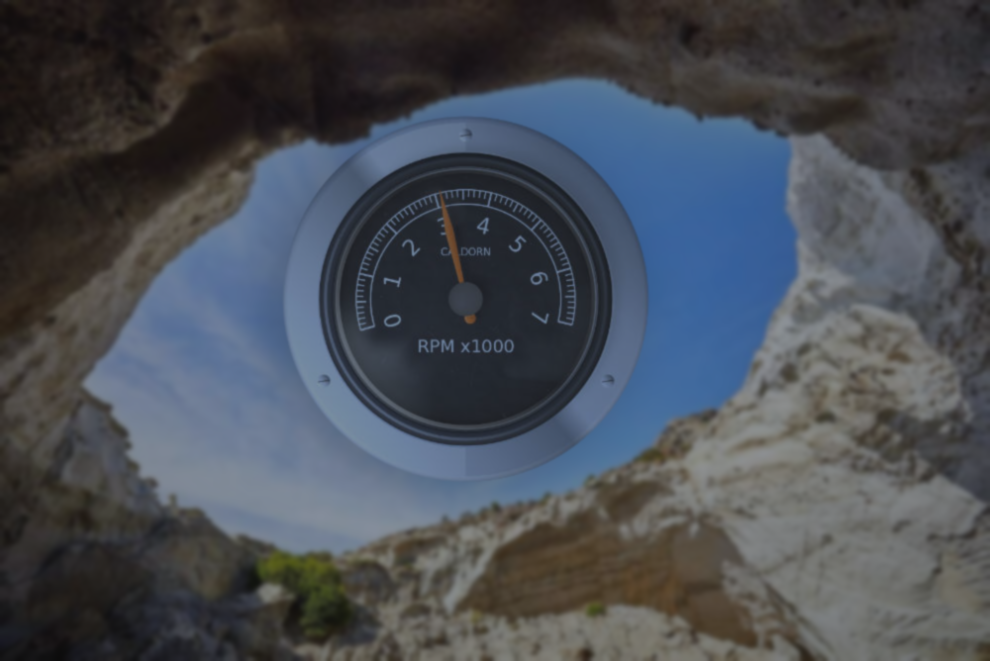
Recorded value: 3100 rpm
